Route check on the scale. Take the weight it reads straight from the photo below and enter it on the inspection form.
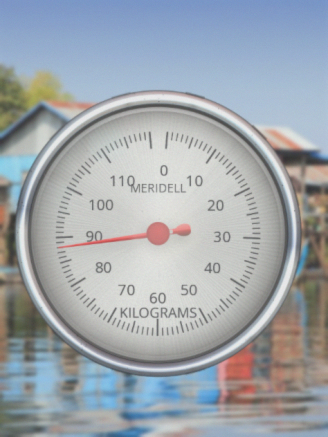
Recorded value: 88 kg
